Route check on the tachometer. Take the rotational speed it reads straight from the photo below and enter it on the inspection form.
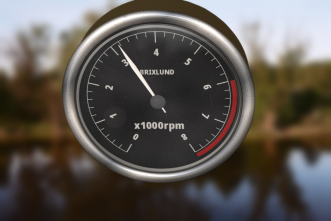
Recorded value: 3200 rpm
